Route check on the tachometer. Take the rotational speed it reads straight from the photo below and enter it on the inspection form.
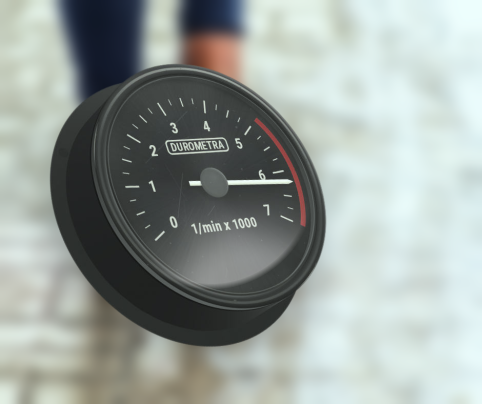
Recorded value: 6250 rpm
